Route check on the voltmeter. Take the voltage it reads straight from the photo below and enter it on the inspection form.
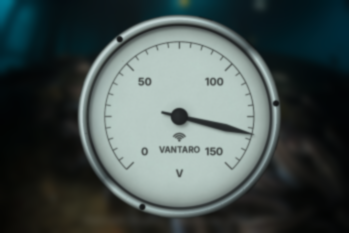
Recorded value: 132.5 V
